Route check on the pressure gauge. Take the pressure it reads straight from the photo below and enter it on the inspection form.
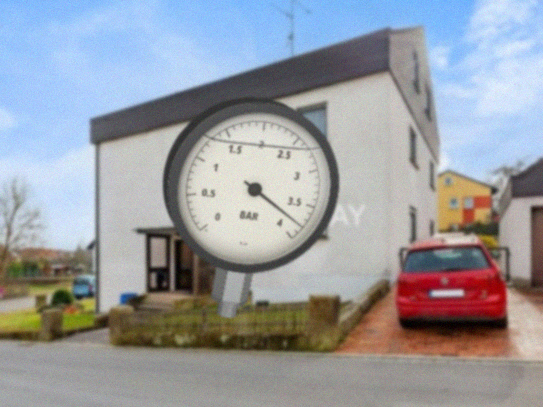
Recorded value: 3.8 bar
